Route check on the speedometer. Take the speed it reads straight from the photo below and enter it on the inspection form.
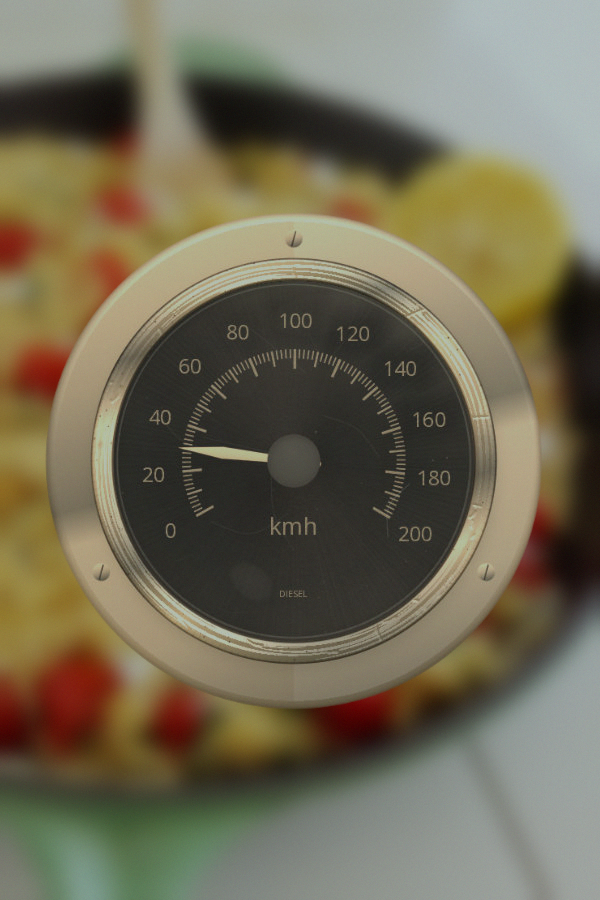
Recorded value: 30 km/h
